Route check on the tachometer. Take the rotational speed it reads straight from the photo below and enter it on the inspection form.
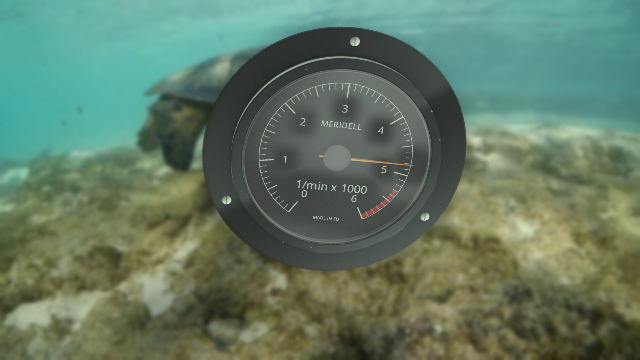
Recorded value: 4800 rpm
